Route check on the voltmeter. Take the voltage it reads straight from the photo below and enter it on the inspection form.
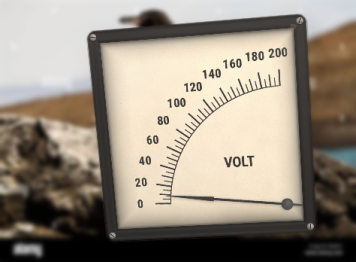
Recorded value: 10 V
